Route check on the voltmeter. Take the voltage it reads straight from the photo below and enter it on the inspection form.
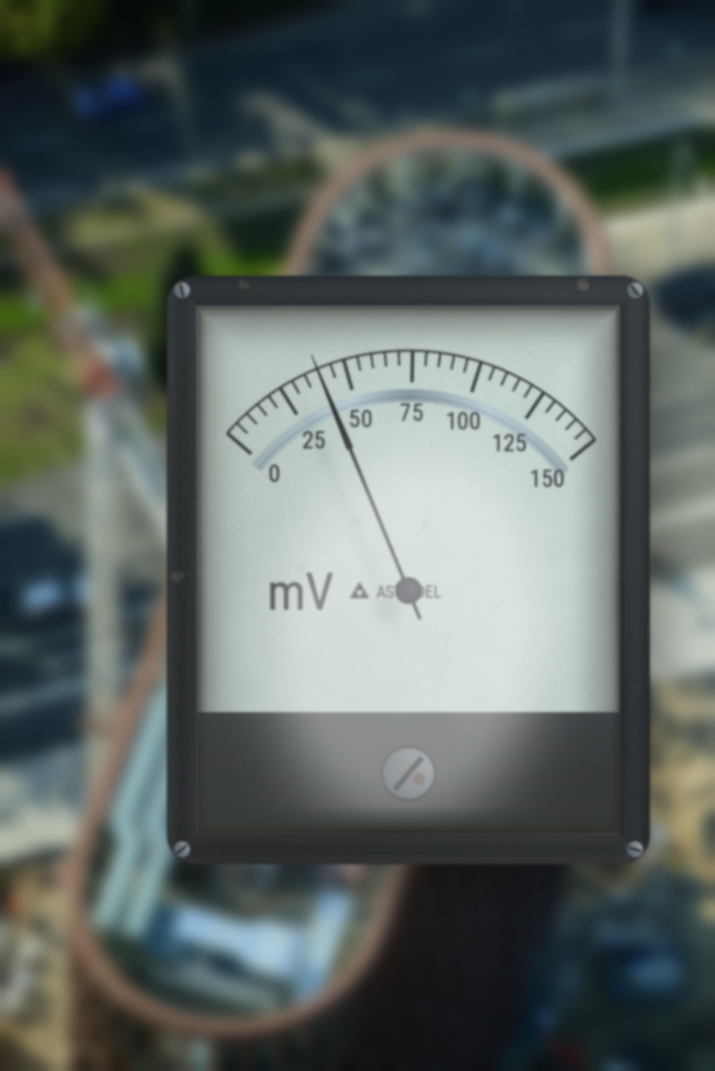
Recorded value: 40 mV
